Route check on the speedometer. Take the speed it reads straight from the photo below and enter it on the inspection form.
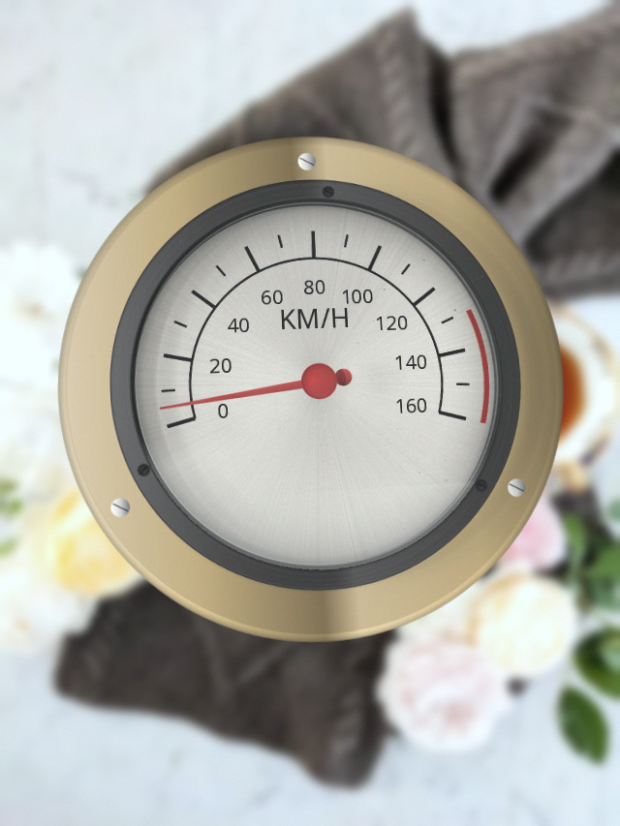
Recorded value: 5 km/h
